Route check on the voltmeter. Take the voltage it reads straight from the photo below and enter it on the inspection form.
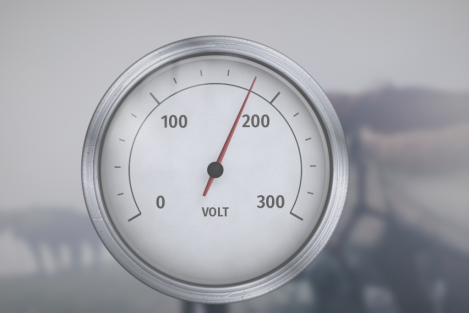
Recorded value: 180 V
